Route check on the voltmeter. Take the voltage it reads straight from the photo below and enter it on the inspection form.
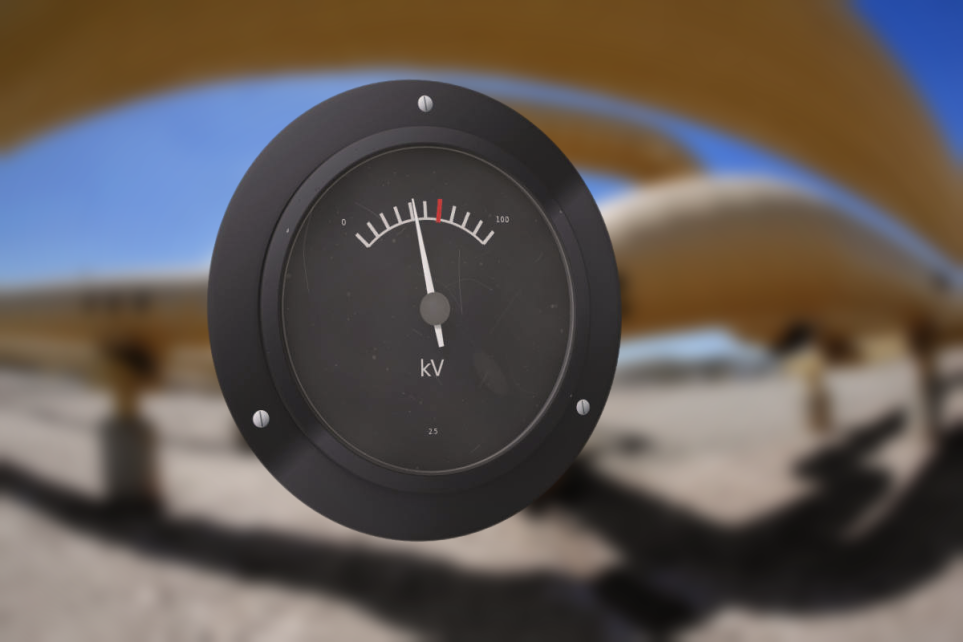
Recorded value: 40 kV
